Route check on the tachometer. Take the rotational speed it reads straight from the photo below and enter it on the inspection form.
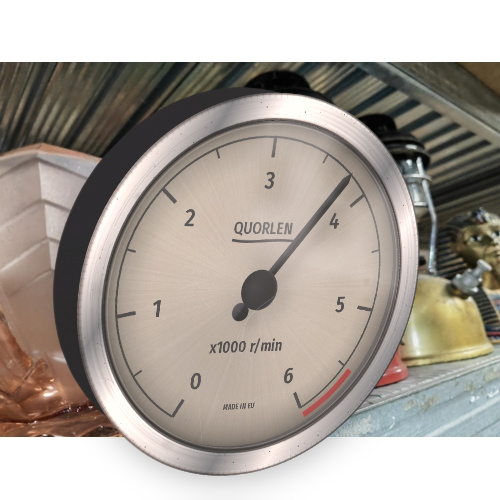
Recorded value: 3750 rpm
